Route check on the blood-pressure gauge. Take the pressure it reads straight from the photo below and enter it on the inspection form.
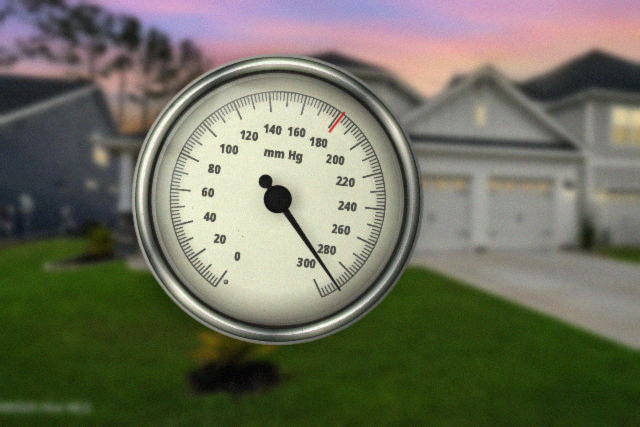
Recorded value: 290 mmHg
